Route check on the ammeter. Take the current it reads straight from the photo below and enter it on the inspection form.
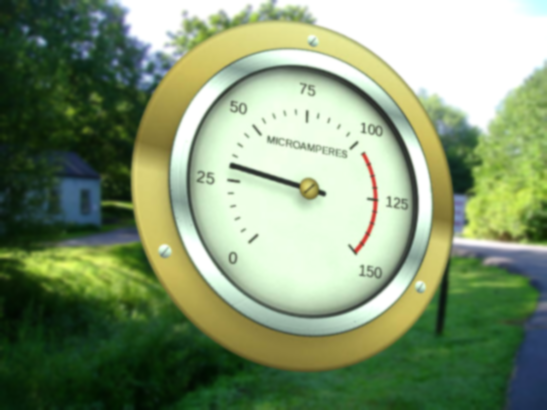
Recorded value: 30 µA
